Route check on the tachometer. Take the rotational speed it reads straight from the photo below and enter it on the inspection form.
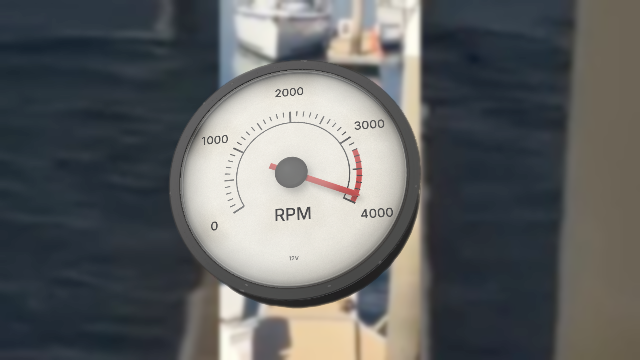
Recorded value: 3900 rpm
